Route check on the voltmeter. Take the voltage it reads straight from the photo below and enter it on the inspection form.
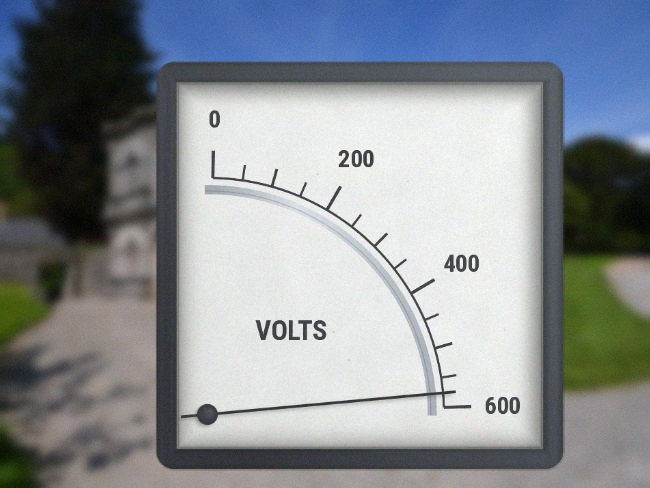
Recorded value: 575 V
